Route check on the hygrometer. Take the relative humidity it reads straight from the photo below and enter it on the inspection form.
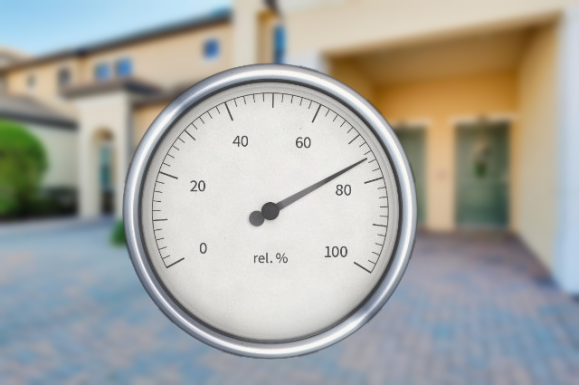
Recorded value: 75 %
